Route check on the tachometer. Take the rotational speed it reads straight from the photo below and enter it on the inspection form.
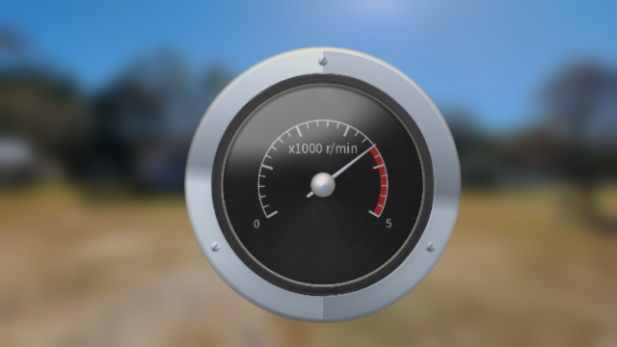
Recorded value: 3600 rpm
